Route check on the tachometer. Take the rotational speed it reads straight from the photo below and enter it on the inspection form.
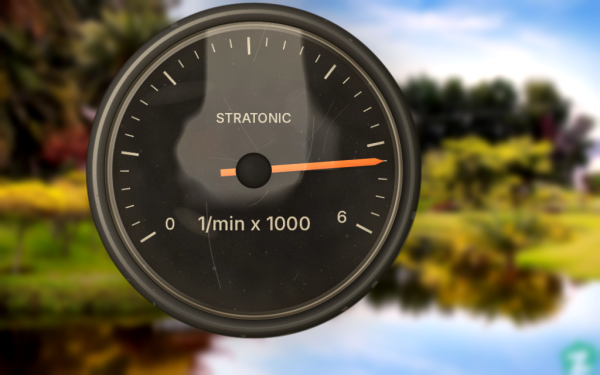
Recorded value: 5200 rpm
